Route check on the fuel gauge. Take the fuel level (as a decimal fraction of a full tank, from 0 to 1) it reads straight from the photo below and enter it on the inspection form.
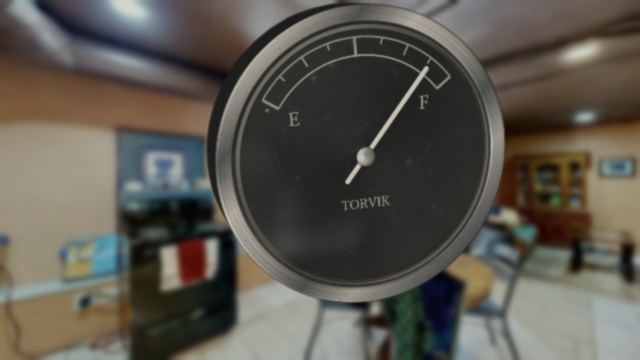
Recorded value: 0.875
